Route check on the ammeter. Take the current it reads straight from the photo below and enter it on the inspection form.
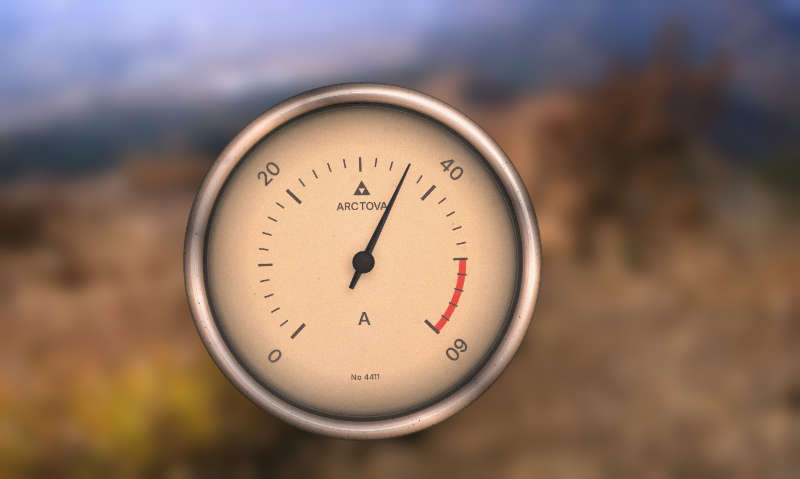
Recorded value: 36 A
